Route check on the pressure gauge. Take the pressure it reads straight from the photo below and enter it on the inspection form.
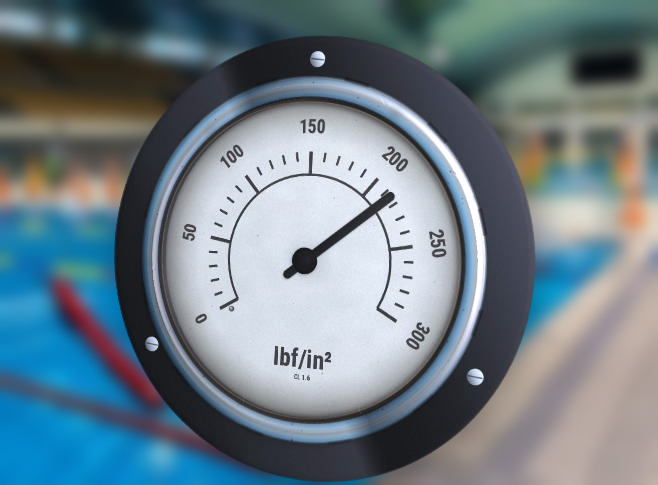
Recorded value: 215 psi
